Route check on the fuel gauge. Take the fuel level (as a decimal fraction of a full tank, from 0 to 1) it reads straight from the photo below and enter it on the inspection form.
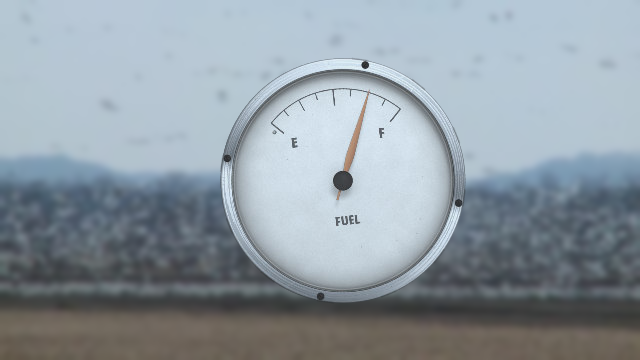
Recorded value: 0.75
